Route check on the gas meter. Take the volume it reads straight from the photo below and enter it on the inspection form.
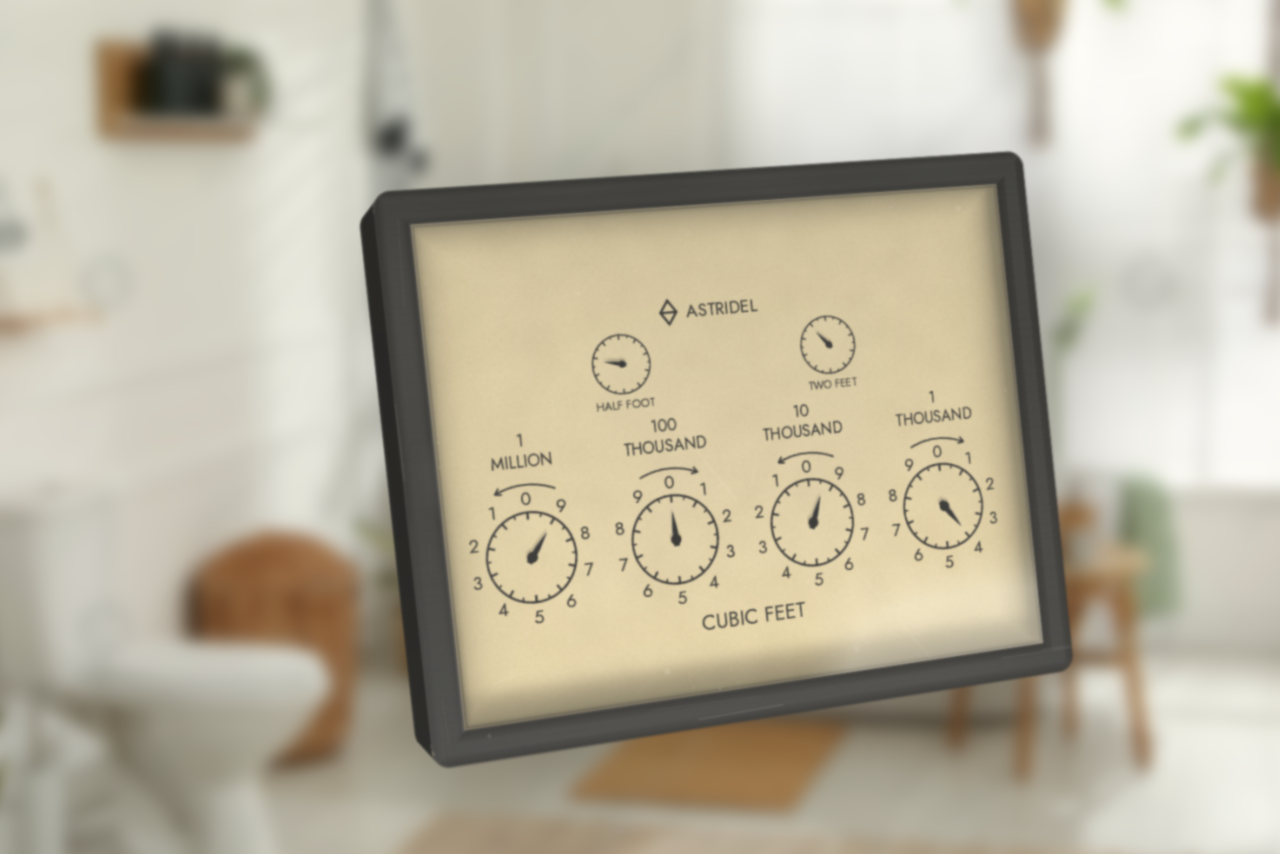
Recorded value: 899400 ft³
